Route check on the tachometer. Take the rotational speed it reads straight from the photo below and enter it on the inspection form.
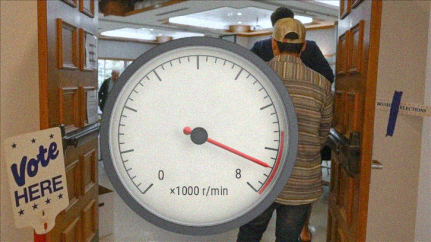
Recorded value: 7400 rpm
